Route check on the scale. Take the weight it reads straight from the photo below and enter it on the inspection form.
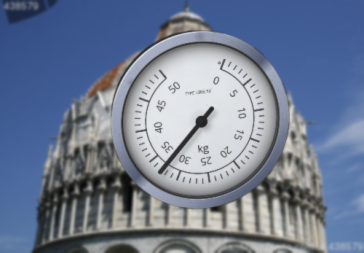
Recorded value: 33 kg
